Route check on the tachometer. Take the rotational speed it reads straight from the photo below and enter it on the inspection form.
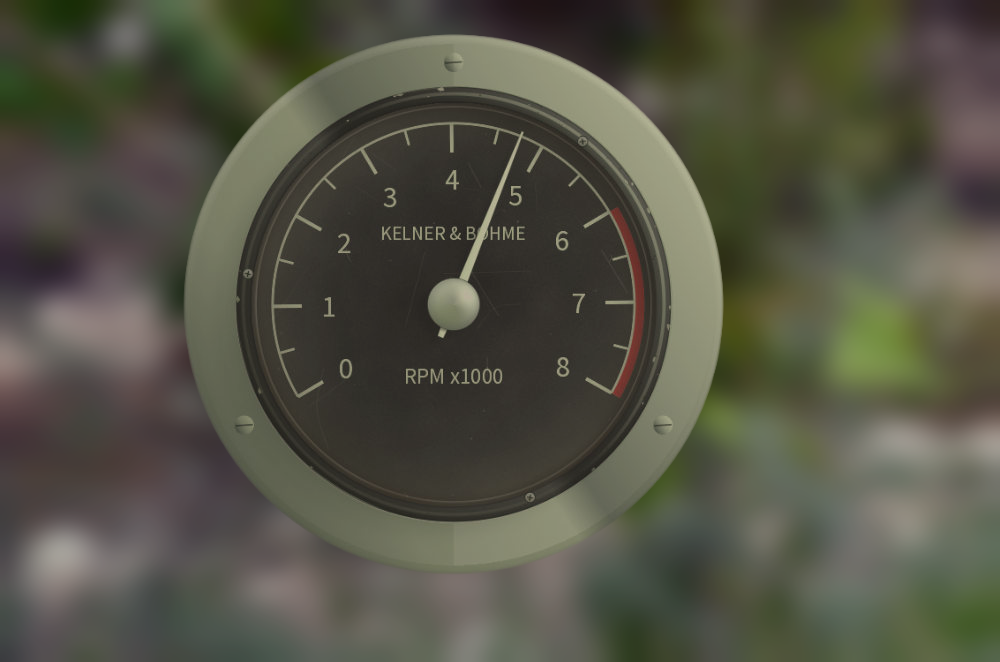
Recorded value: 4750 rpm
